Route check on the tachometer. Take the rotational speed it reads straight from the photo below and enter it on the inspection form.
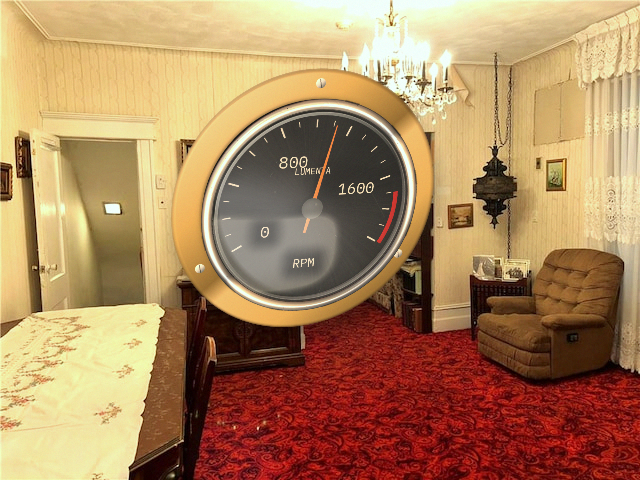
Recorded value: 1100 rpm
